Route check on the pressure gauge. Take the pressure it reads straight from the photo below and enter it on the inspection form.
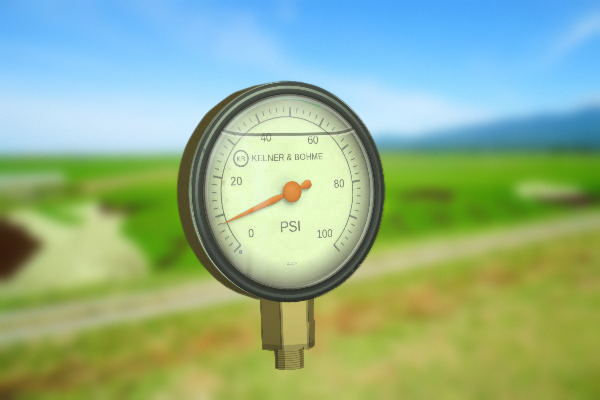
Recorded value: 8 psi
